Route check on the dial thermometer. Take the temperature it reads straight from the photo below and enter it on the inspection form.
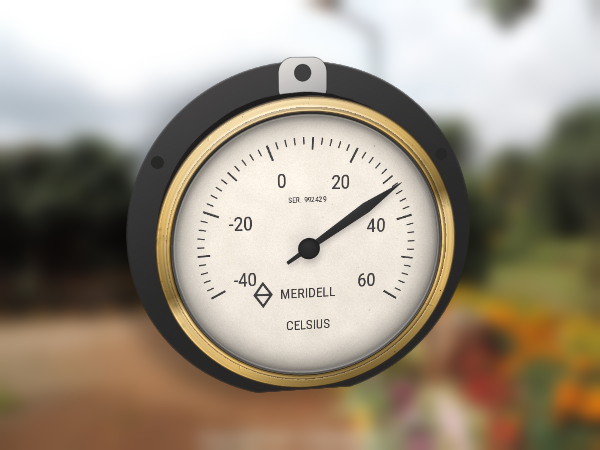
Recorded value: 32 °C
